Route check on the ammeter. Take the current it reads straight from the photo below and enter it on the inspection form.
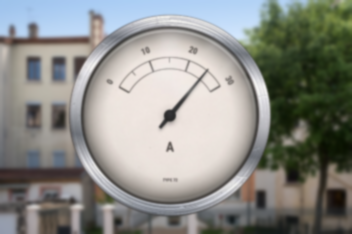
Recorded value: 25 A
